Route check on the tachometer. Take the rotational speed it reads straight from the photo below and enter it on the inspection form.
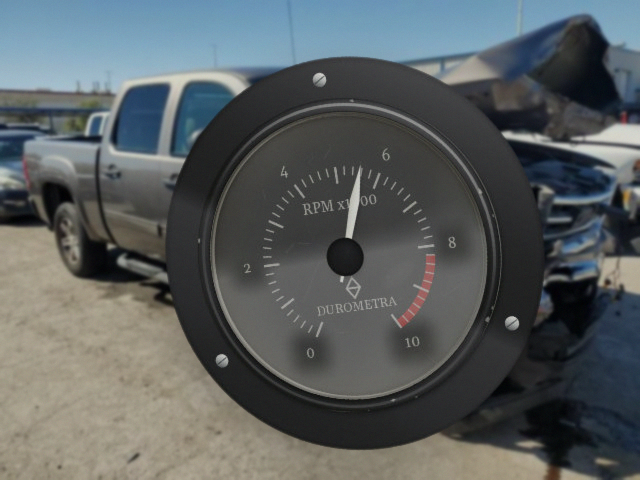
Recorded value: 5600 rpm
